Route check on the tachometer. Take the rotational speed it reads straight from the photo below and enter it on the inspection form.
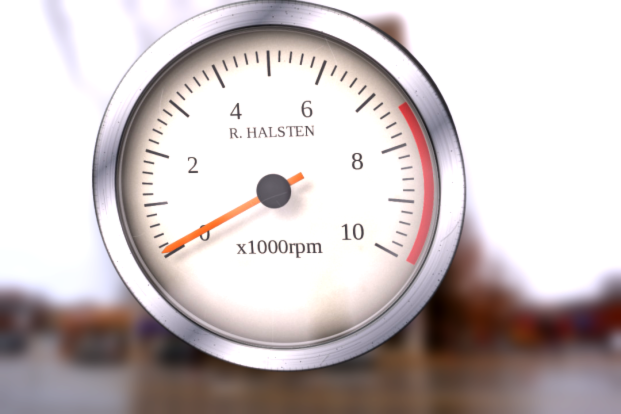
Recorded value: 100 rpm
